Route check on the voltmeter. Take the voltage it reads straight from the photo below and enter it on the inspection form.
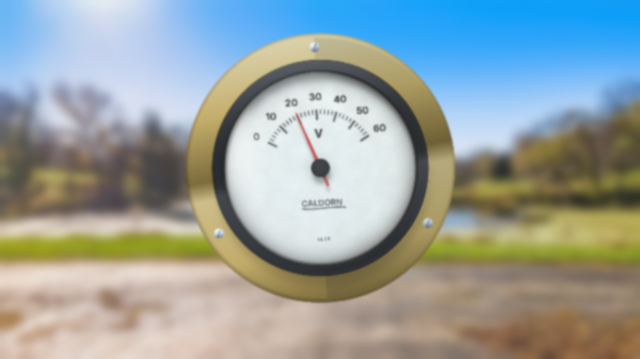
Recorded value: 20 V
